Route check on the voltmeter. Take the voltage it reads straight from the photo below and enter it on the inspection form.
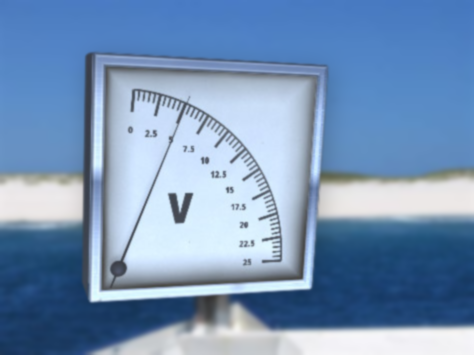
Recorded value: 5 V
